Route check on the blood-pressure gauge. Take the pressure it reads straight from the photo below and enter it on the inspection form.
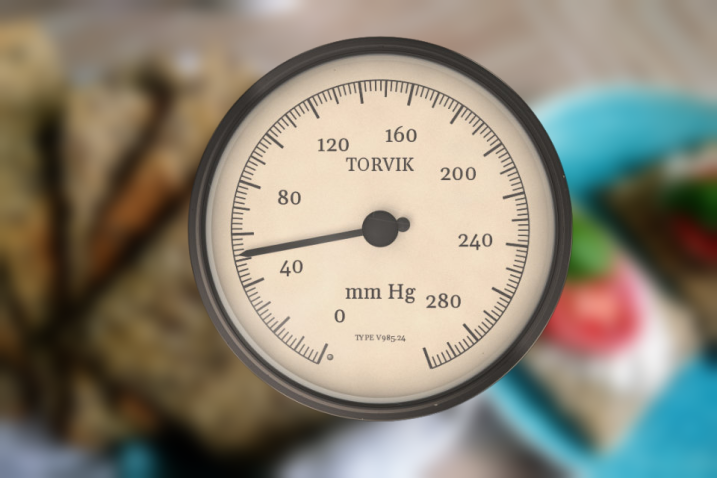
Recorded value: 52 mmHg
